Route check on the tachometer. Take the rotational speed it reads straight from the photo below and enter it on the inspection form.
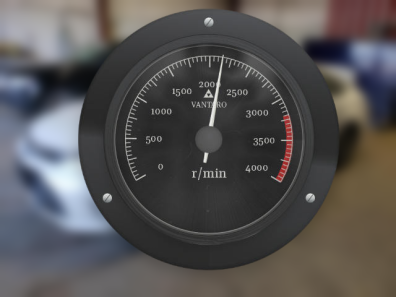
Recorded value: 2150 rpm
